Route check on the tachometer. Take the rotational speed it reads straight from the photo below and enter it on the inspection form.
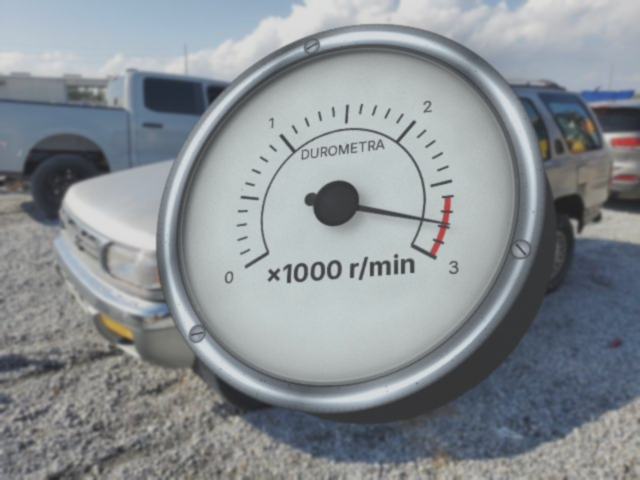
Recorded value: 2800 rpm
